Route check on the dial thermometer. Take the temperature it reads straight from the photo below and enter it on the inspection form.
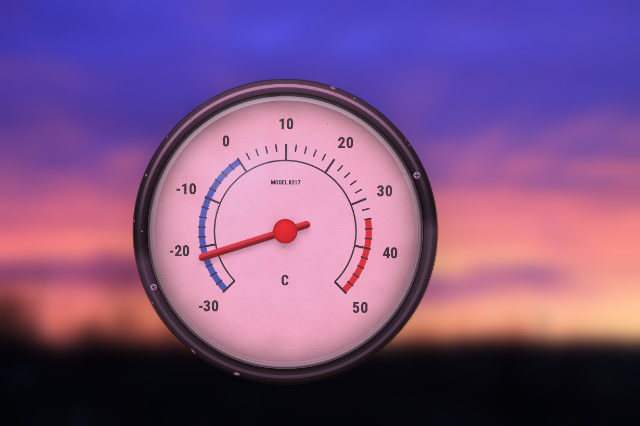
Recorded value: -22 °C
